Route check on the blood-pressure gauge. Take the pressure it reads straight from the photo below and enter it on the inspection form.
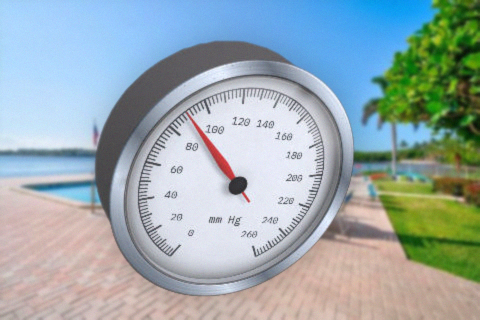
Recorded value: 90 mmHg
